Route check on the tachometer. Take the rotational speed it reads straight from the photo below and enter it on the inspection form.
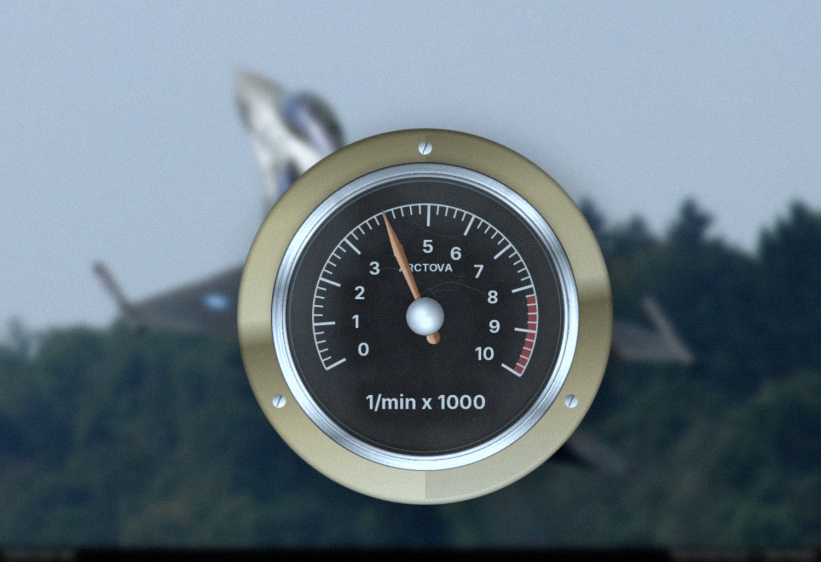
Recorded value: 4000 rpm
